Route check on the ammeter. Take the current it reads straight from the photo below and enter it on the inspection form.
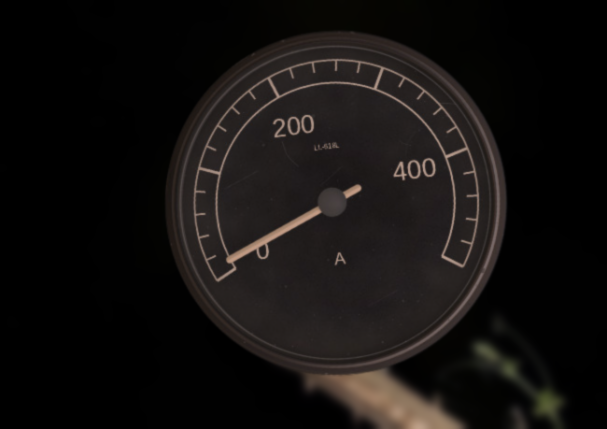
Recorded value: 10 A
